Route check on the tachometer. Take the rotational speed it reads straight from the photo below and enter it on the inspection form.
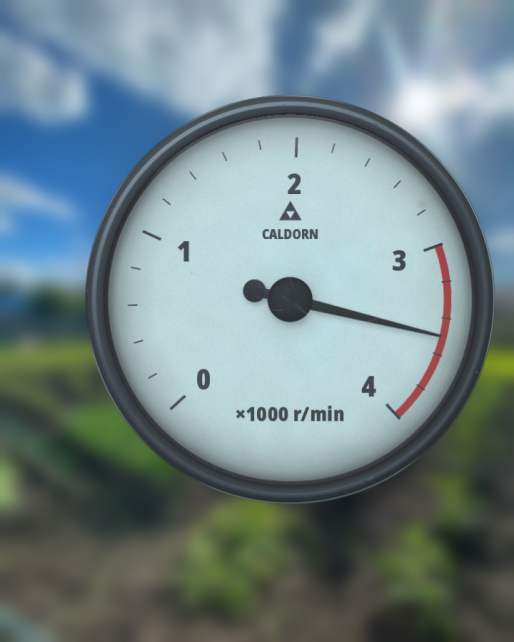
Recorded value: 3500 rpm
